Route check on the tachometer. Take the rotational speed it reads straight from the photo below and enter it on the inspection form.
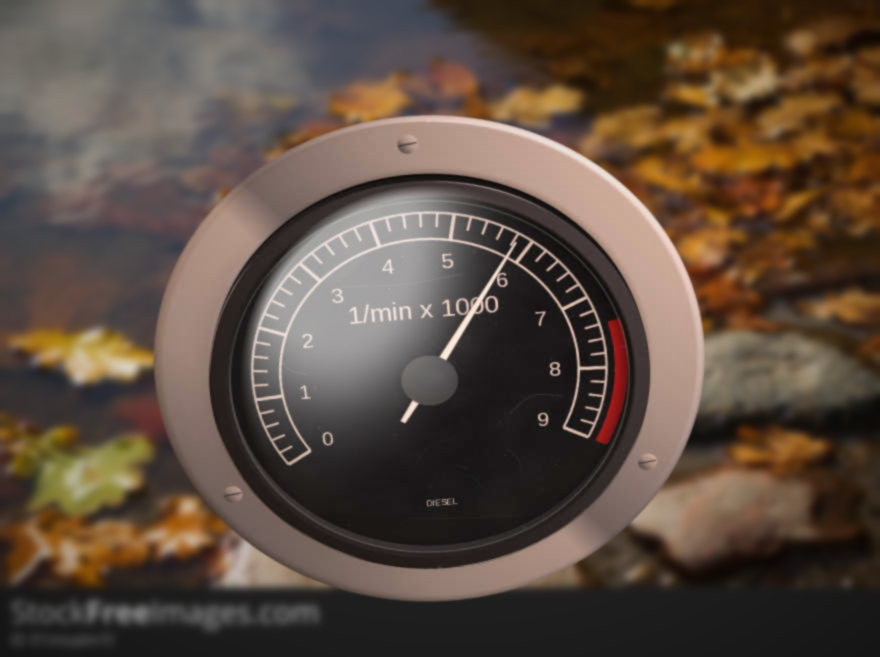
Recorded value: 5800 rpm
